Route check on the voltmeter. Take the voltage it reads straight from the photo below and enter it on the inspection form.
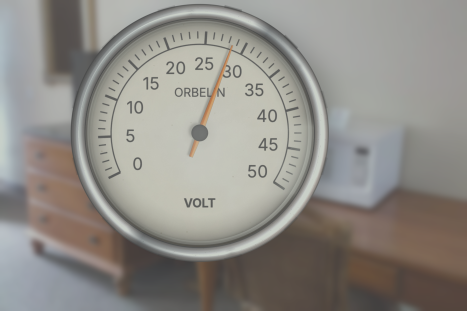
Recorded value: 28.5 V
